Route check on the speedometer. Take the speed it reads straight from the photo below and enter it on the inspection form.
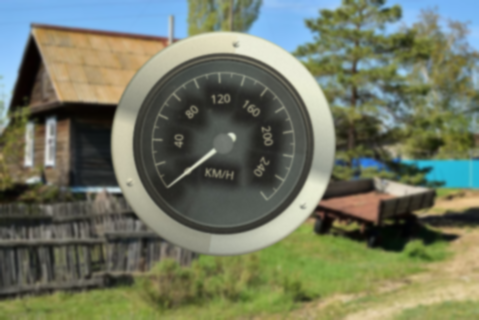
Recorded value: 0 km/h
